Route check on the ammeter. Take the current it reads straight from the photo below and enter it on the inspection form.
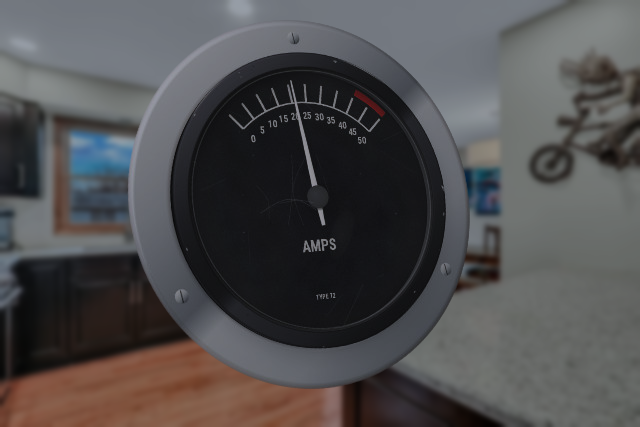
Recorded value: 20 A
